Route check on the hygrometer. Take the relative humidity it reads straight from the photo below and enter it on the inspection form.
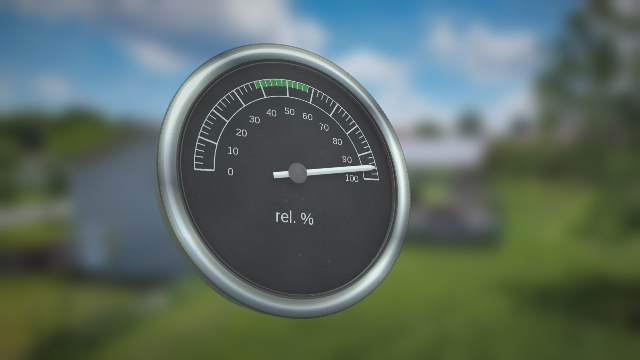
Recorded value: 96 %
